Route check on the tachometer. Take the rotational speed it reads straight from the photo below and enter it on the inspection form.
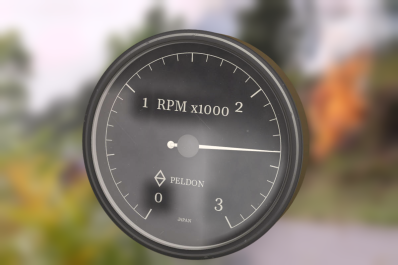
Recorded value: 2400 rpm
